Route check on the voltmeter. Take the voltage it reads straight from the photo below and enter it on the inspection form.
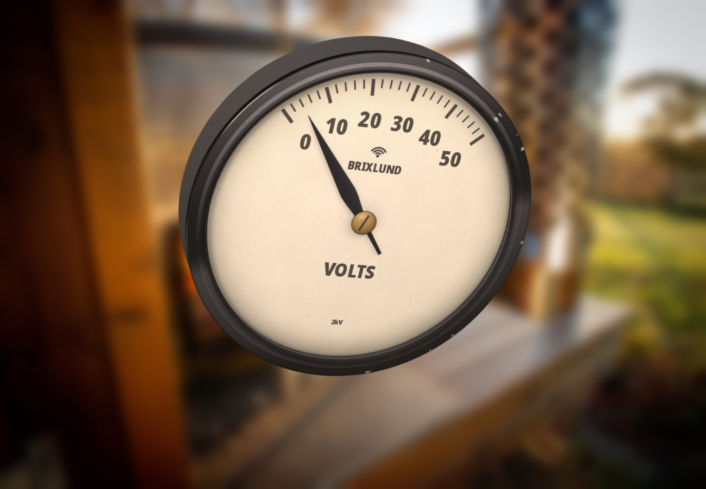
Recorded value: 4 V
